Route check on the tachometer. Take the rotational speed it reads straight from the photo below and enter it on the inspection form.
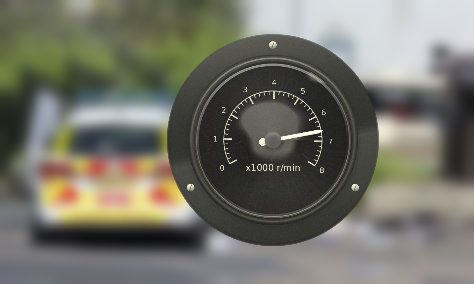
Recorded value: 6600 rpm
